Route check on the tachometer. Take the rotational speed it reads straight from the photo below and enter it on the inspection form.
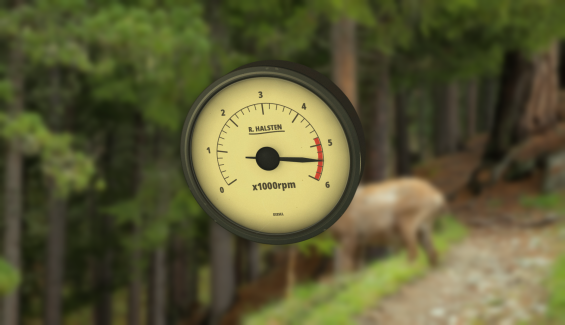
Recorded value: 5400 rpm
